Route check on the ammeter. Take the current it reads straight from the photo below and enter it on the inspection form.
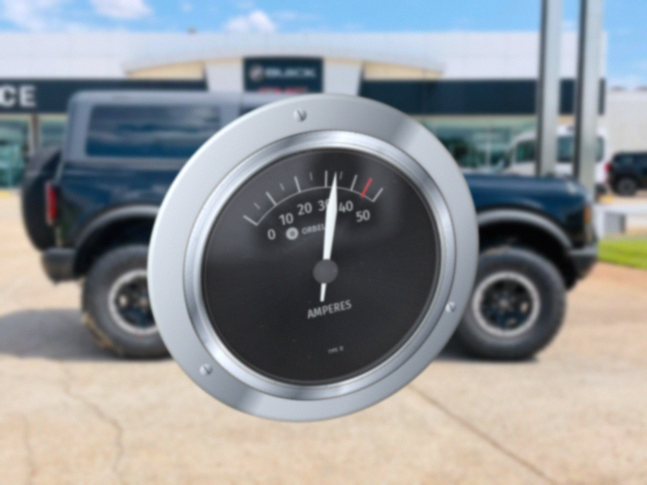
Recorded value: 32.5 A
